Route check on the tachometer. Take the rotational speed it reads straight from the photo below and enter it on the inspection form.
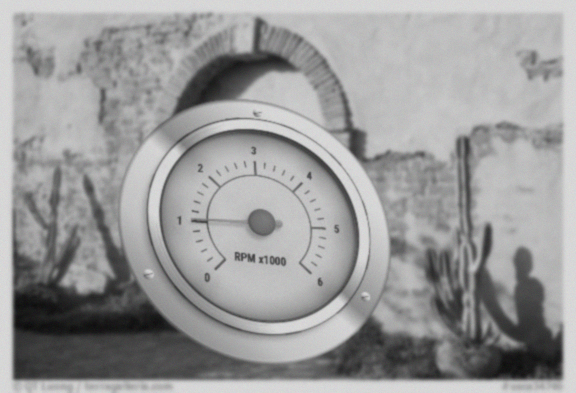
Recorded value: 1000 rpm
